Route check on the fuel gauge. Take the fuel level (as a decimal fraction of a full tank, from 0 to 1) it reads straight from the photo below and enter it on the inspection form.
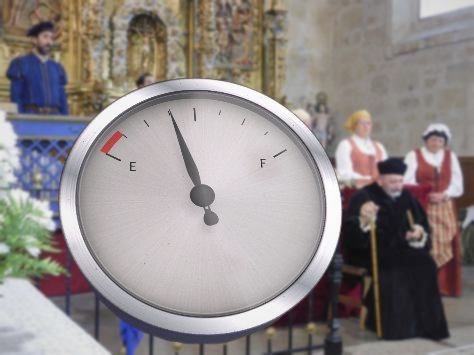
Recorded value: 0.375
